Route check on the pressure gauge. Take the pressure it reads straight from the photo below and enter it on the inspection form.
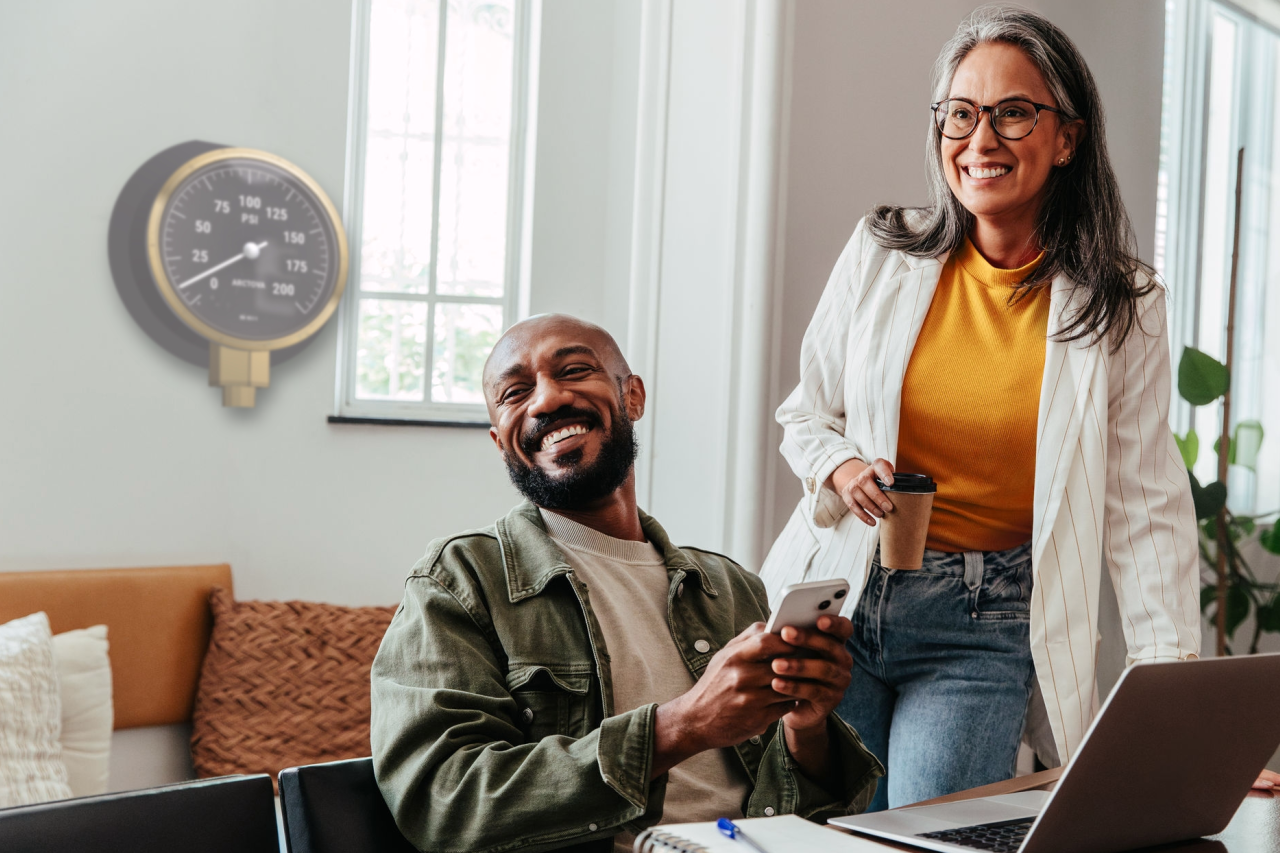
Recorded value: 10 psi
